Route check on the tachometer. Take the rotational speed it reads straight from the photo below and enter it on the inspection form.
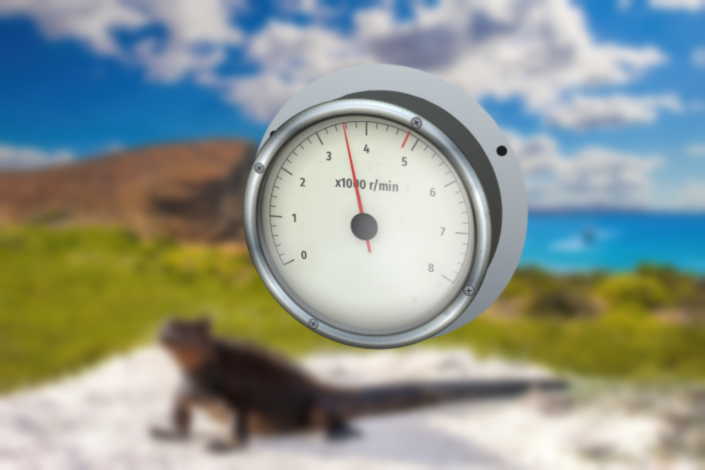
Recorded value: 3600 rpm
